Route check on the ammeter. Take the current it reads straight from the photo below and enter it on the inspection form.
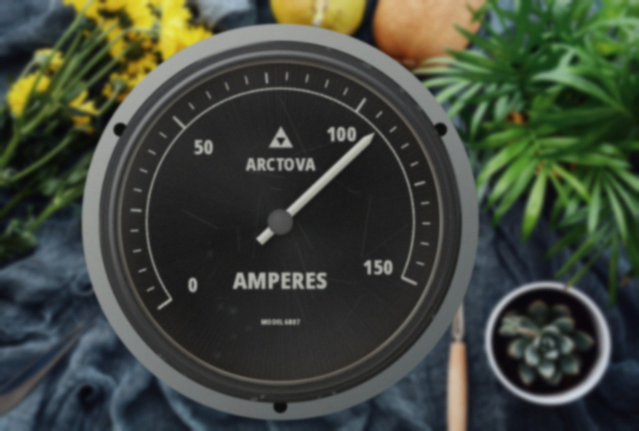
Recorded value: 107.5 A
